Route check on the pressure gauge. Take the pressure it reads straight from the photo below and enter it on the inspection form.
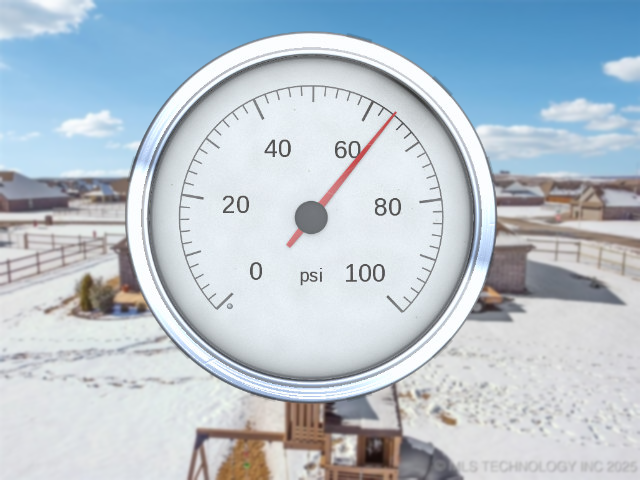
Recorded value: 64 psi
